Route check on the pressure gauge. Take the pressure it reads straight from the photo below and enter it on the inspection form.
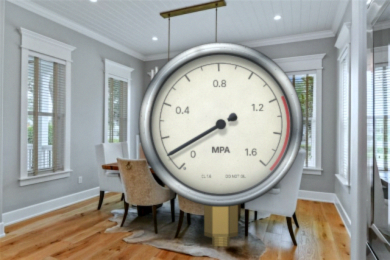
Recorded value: 0.1 MPa
